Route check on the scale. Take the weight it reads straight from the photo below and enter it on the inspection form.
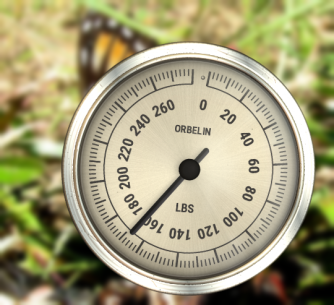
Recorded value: 168 lb
